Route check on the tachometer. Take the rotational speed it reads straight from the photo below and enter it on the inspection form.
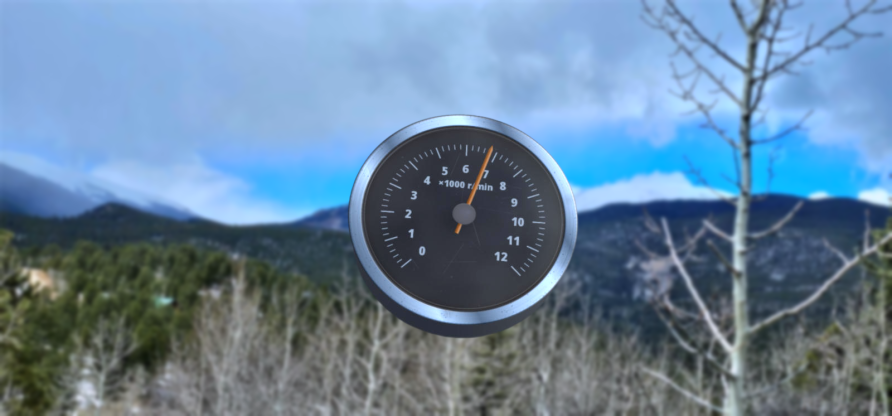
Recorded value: 6800 rpm
